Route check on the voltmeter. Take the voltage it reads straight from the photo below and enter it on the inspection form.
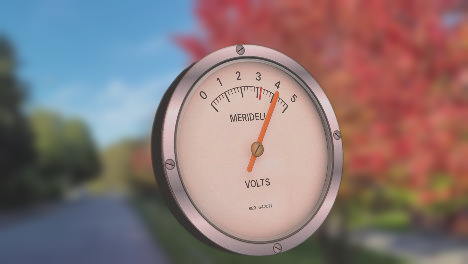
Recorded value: 4 V
